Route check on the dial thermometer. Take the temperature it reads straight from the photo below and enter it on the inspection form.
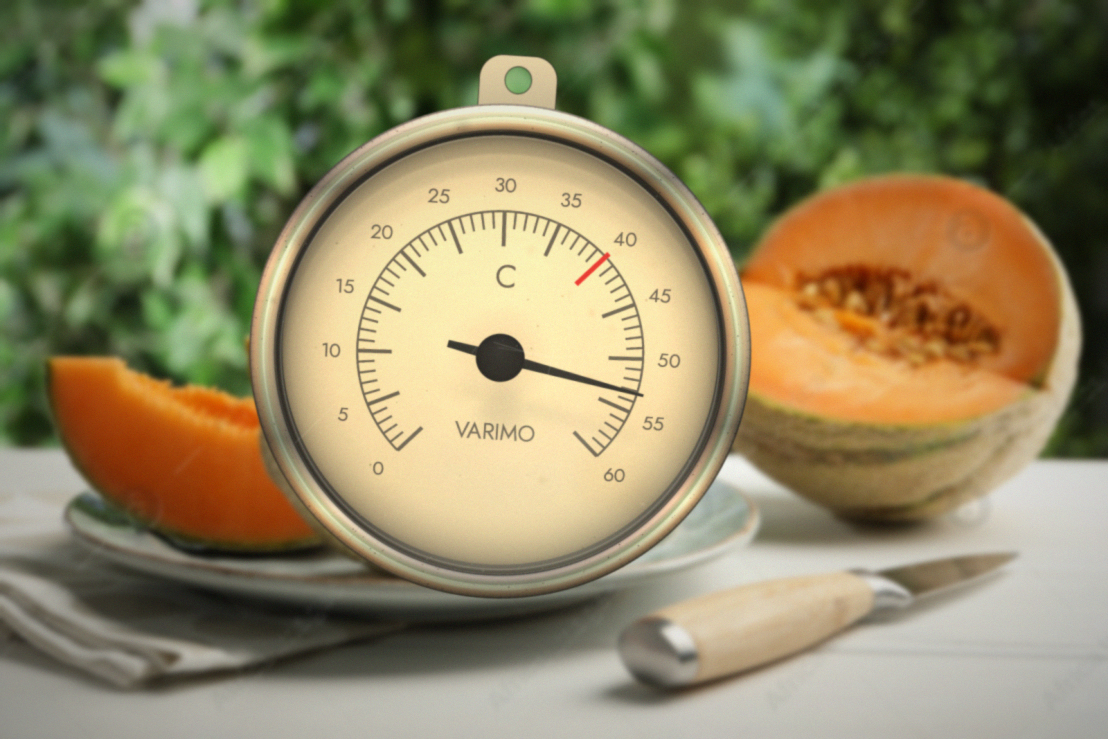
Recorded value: 53 °C
